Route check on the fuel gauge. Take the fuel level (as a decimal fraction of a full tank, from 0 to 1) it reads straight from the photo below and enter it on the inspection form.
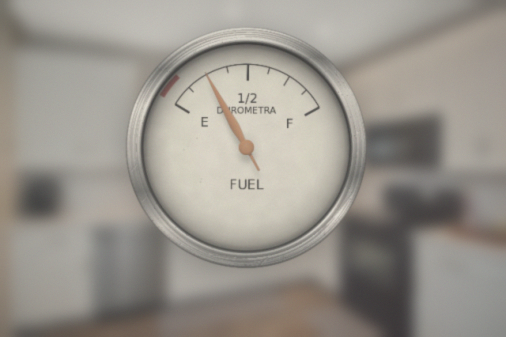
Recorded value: 0.25
